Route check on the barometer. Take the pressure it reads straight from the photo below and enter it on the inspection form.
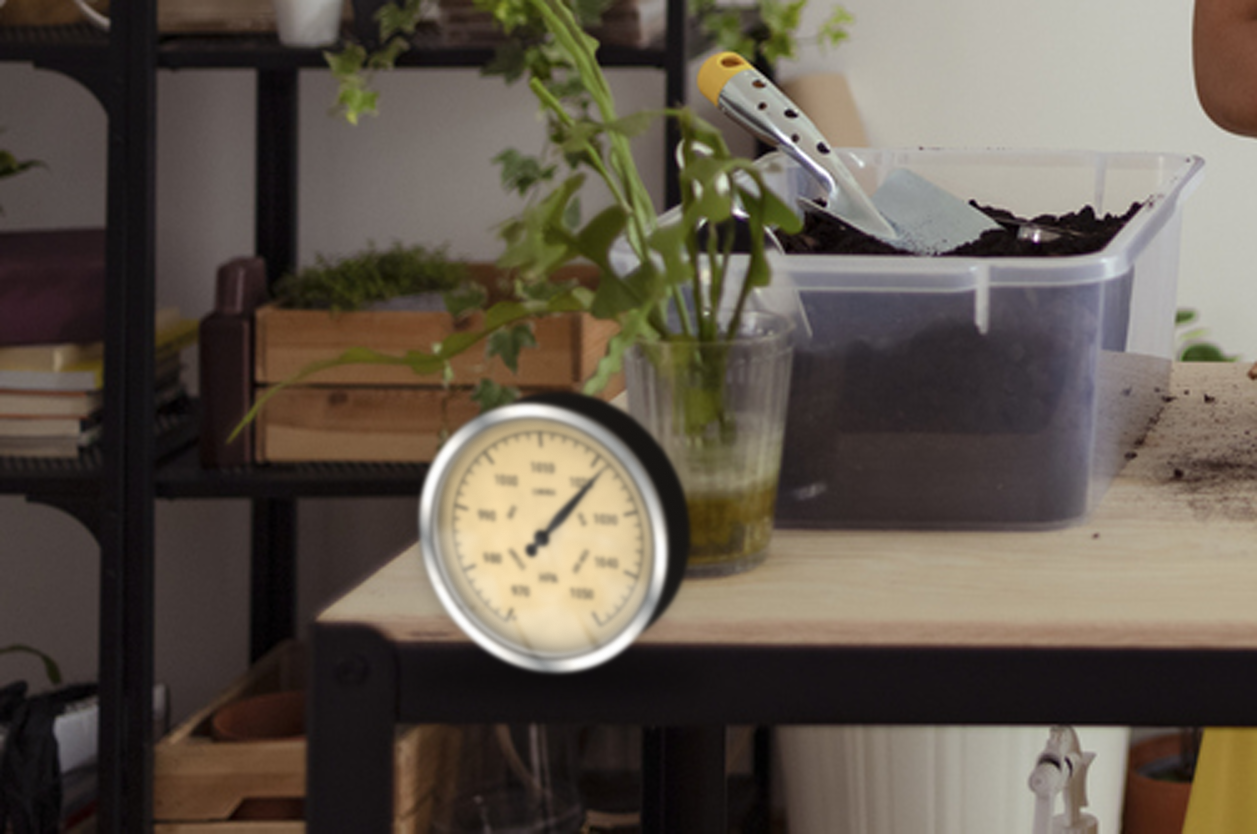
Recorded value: 1022 hPa
